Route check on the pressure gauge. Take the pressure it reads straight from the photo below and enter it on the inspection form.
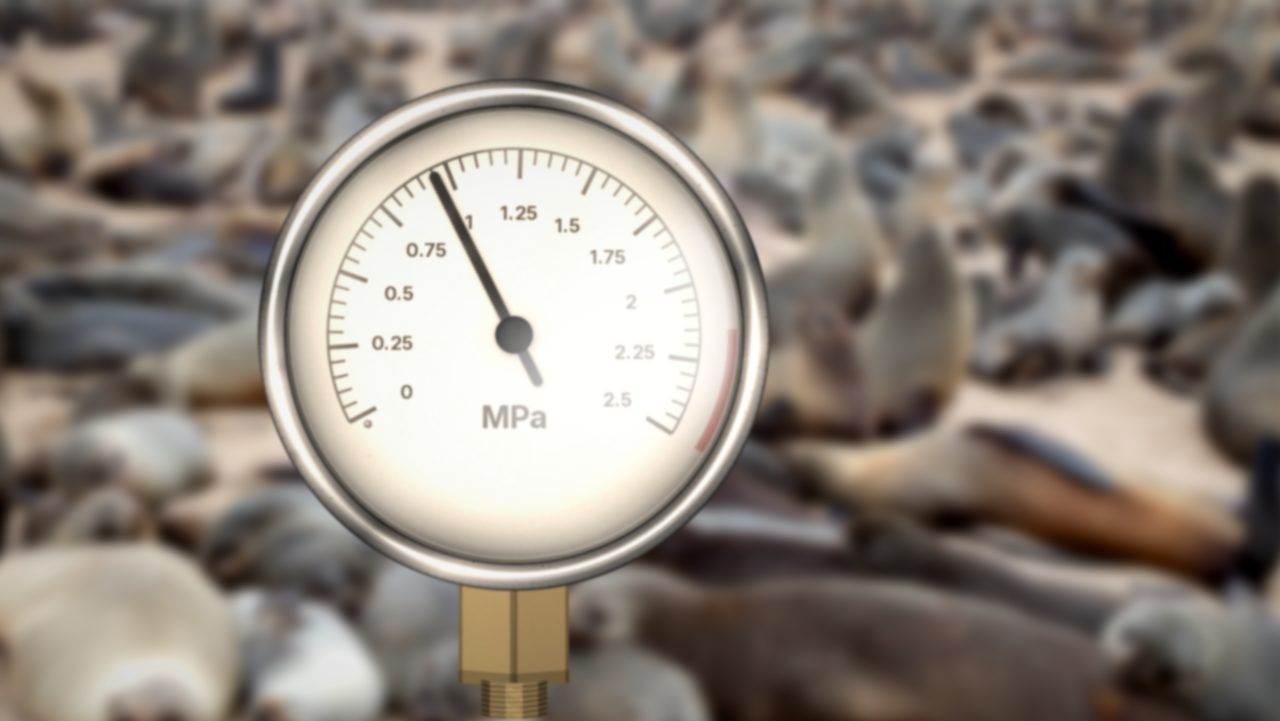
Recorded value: 0.95 MPa
